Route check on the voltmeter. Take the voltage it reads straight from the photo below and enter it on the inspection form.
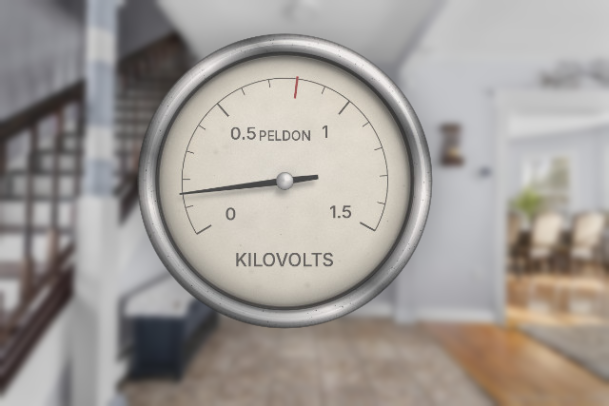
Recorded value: 0.15 kV
